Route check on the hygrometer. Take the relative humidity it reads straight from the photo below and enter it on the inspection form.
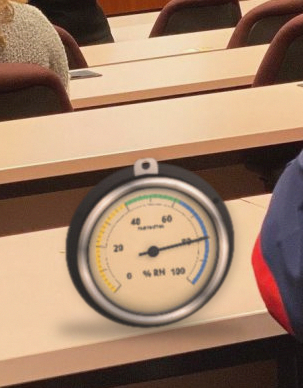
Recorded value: 80 %
